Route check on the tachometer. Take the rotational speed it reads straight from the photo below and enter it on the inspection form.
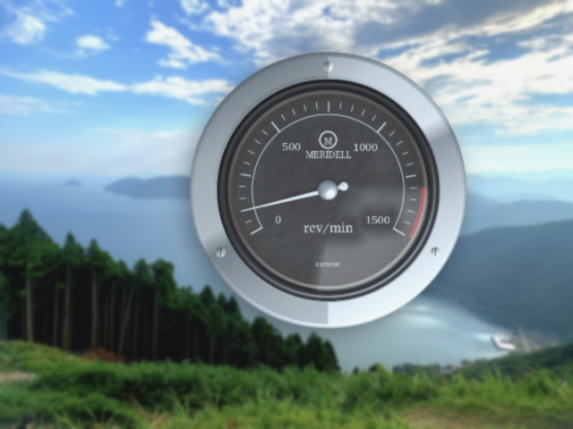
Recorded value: 100 rpm
